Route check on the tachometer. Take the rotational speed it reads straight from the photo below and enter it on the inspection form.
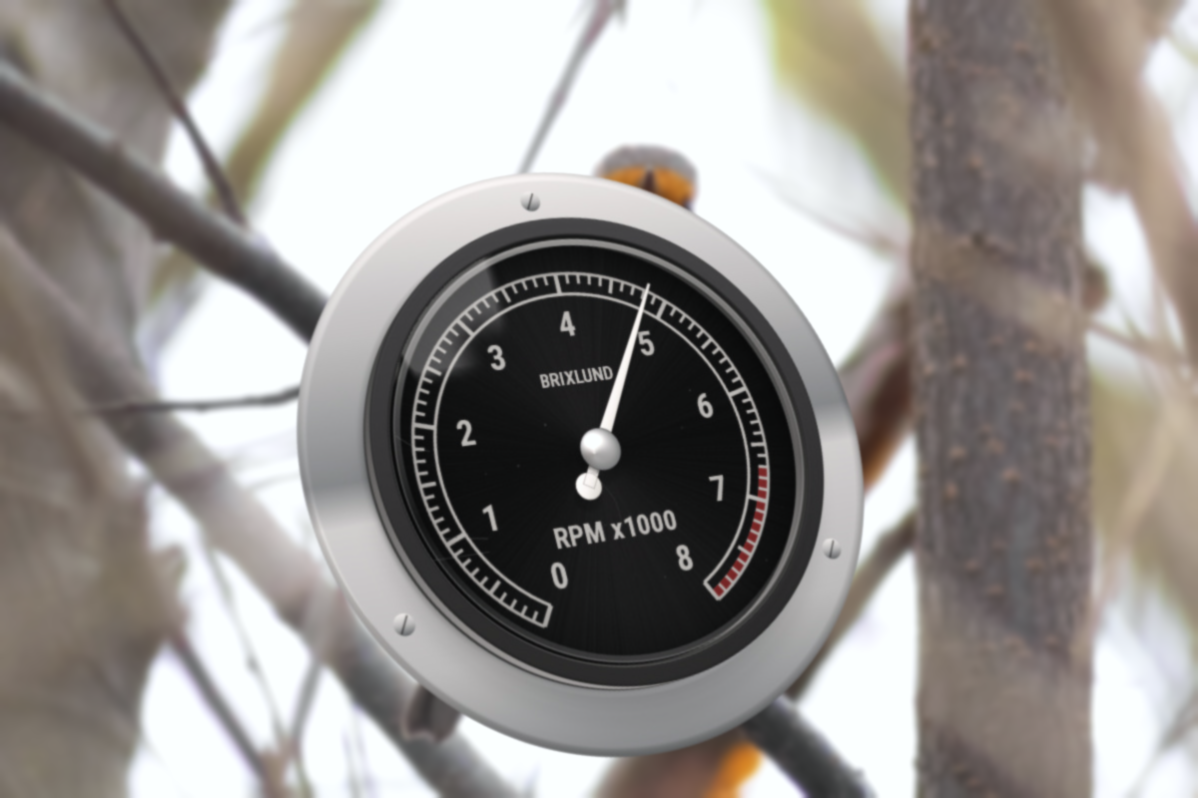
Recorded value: 4800 rpm
